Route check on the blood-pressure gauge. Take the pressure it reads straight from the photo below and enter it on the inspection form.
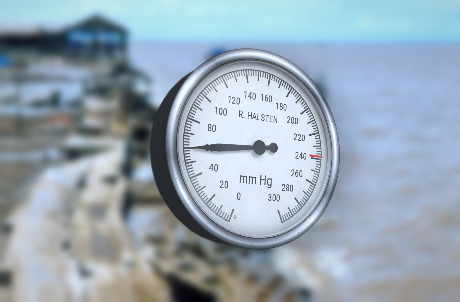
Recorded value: 60 mmHg
